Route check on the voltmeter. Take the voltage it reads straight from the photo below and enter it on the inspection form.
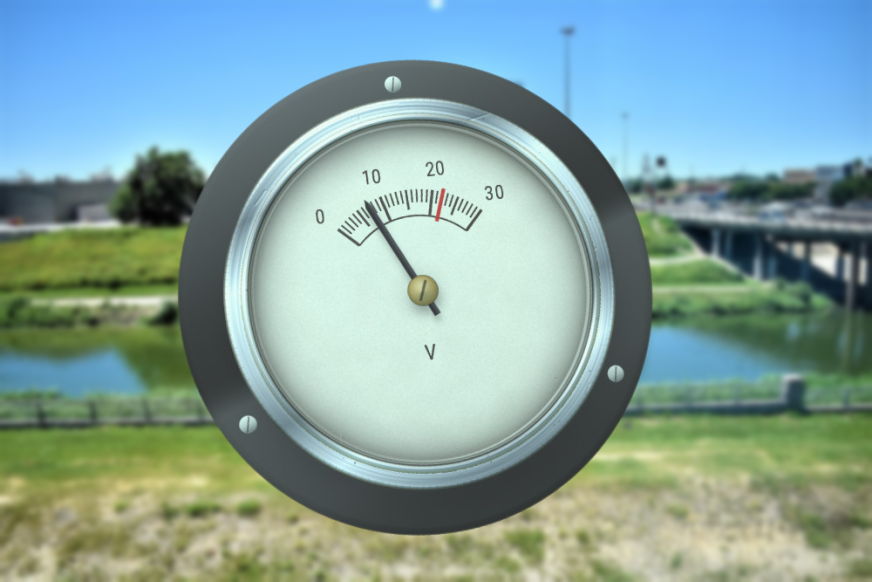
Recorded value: 7 V
